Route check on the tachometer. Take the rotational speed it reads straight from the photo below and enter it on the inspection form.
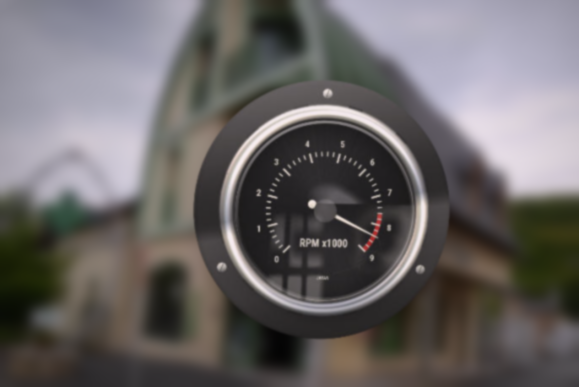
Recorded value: 8400 rpm
